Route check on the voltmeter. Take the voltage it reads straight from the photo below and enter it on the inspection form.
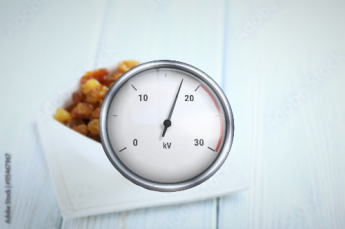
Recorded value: 17.5 kV
